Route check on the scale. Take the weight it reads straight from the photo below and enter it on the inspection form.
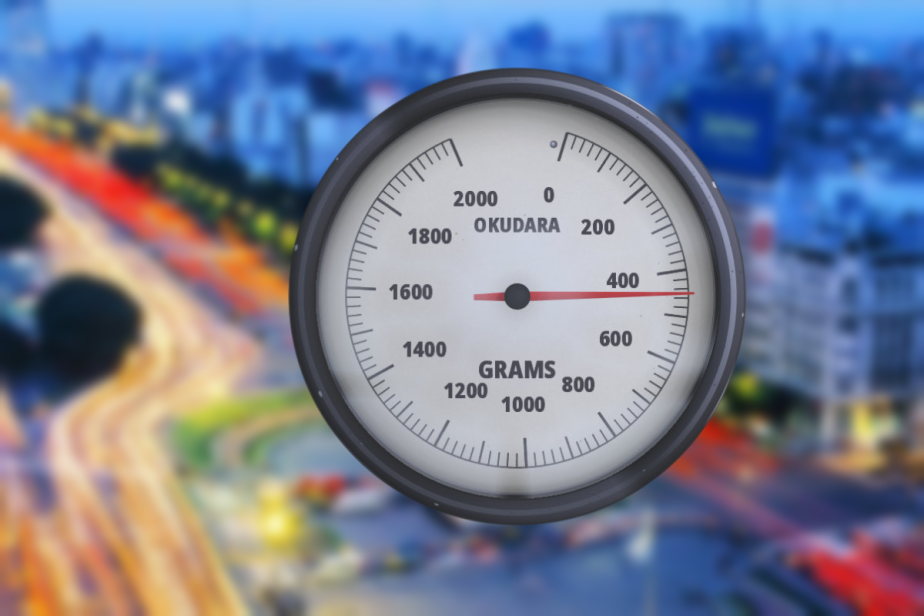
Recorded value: 450 g
